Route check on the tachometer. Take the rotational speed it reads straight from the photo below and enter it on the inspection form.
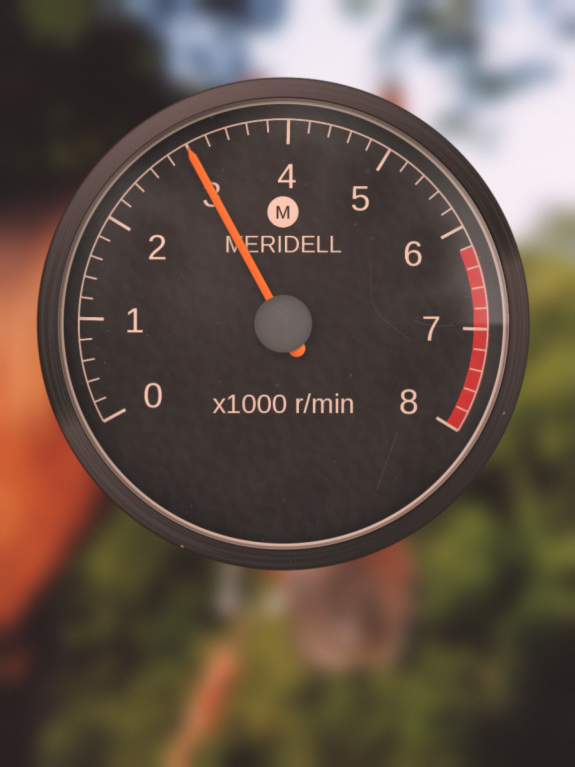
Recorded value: 3000 rpm
